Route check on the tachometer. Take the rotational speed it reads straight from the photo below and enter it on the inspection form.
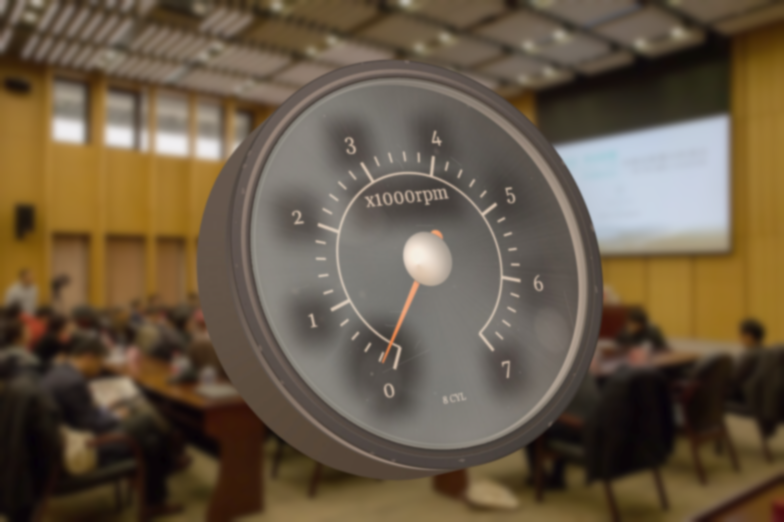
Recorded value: 200 rpm
